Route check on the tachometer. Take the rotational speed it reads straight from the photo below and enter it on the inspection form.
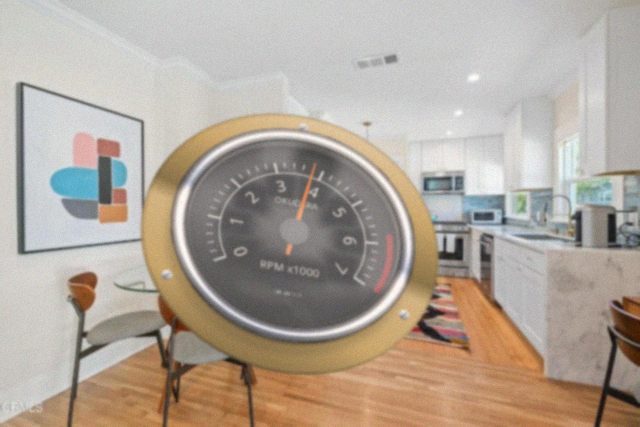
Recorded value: 3800 rpm
